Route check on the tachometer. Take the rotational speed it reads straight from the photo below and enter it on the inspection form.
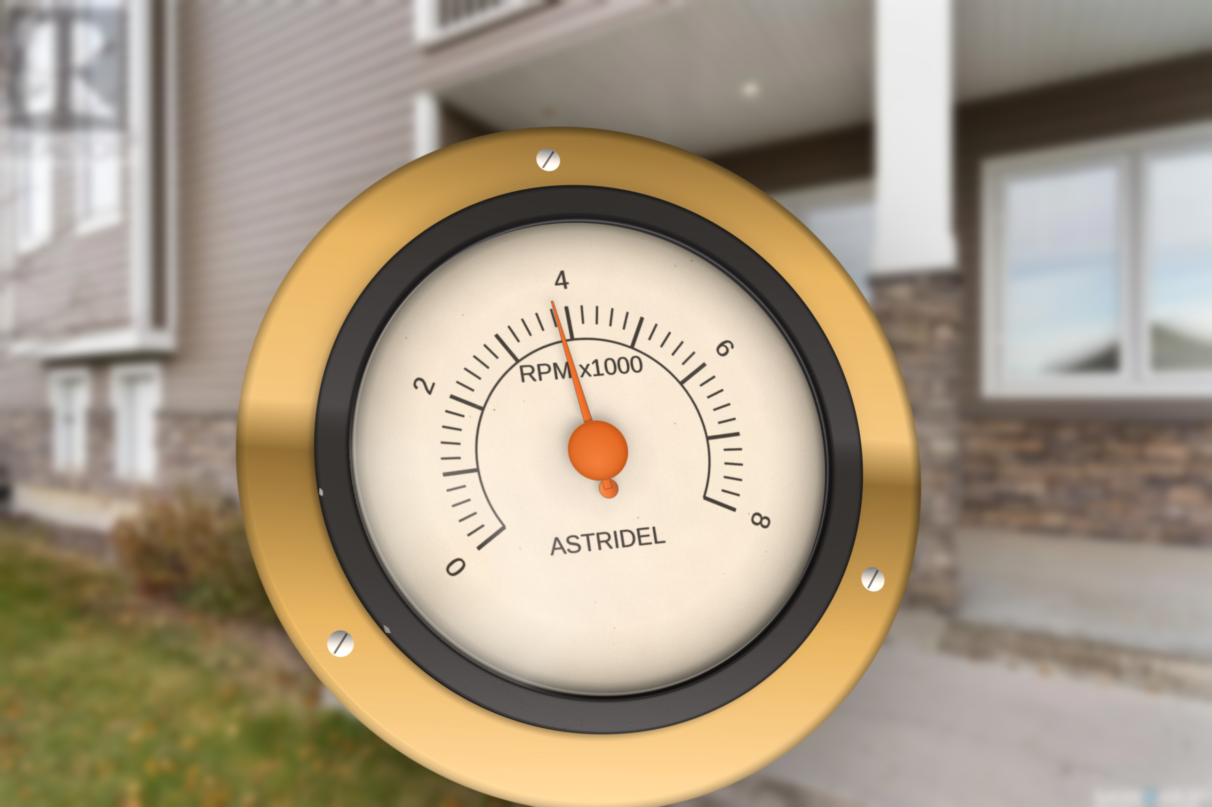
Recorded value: 3800 rpm
